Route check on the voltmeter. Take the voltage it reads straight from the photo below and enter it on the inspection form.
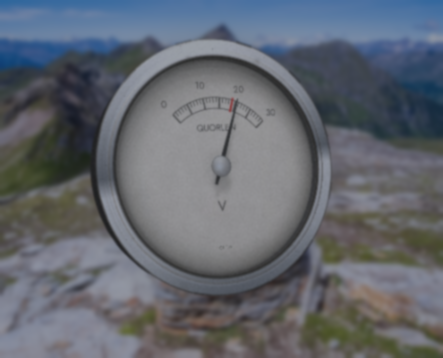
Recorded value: 20 V
